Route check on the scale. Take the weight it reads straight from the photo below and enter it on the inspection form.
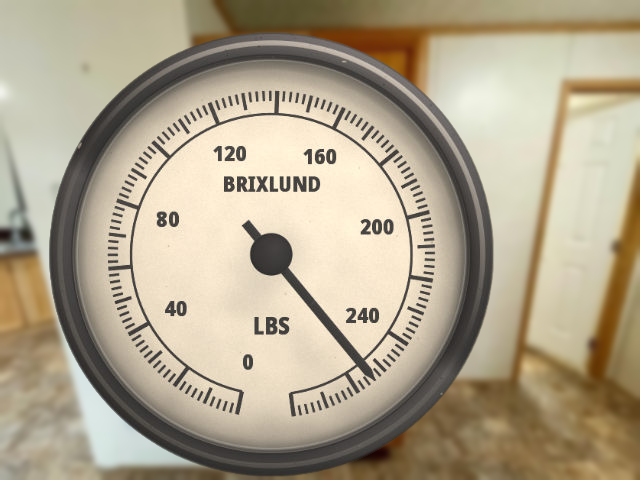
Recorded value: 254 lb
